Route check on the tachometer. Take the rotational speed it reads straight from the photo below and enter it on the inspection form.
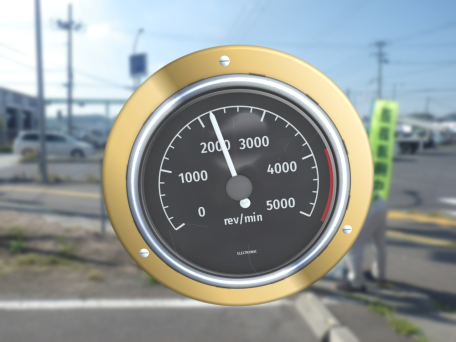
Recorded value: 2200 rpm
